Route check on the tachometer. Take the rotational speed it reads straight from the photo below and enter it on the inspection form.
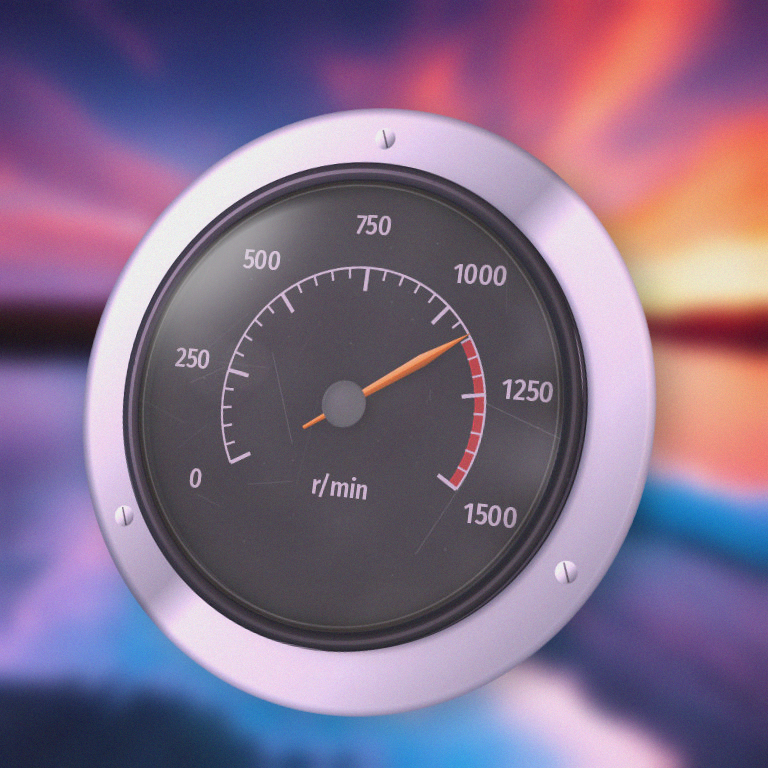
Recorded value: 1100 rpm
